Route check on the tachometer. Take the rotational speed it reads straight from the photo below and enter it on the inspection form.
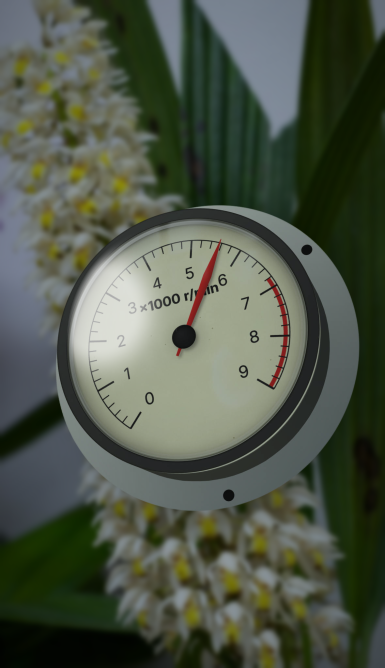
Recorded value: 5600 rpm
